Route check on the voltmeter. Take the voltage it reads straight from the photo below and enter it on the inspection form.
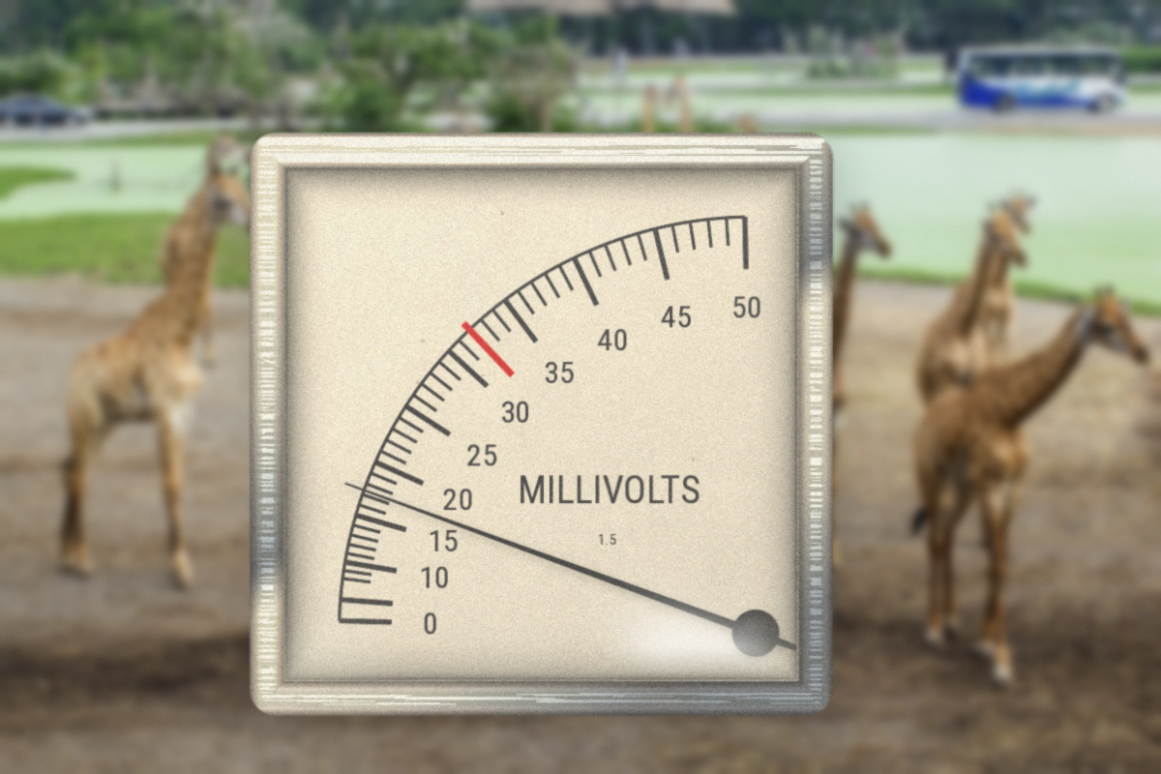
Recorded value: 17.5 mV
